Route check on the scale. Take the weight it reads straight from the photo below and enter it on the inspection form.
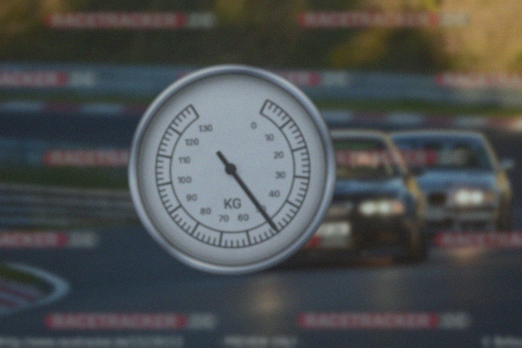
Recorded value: 50 kg
